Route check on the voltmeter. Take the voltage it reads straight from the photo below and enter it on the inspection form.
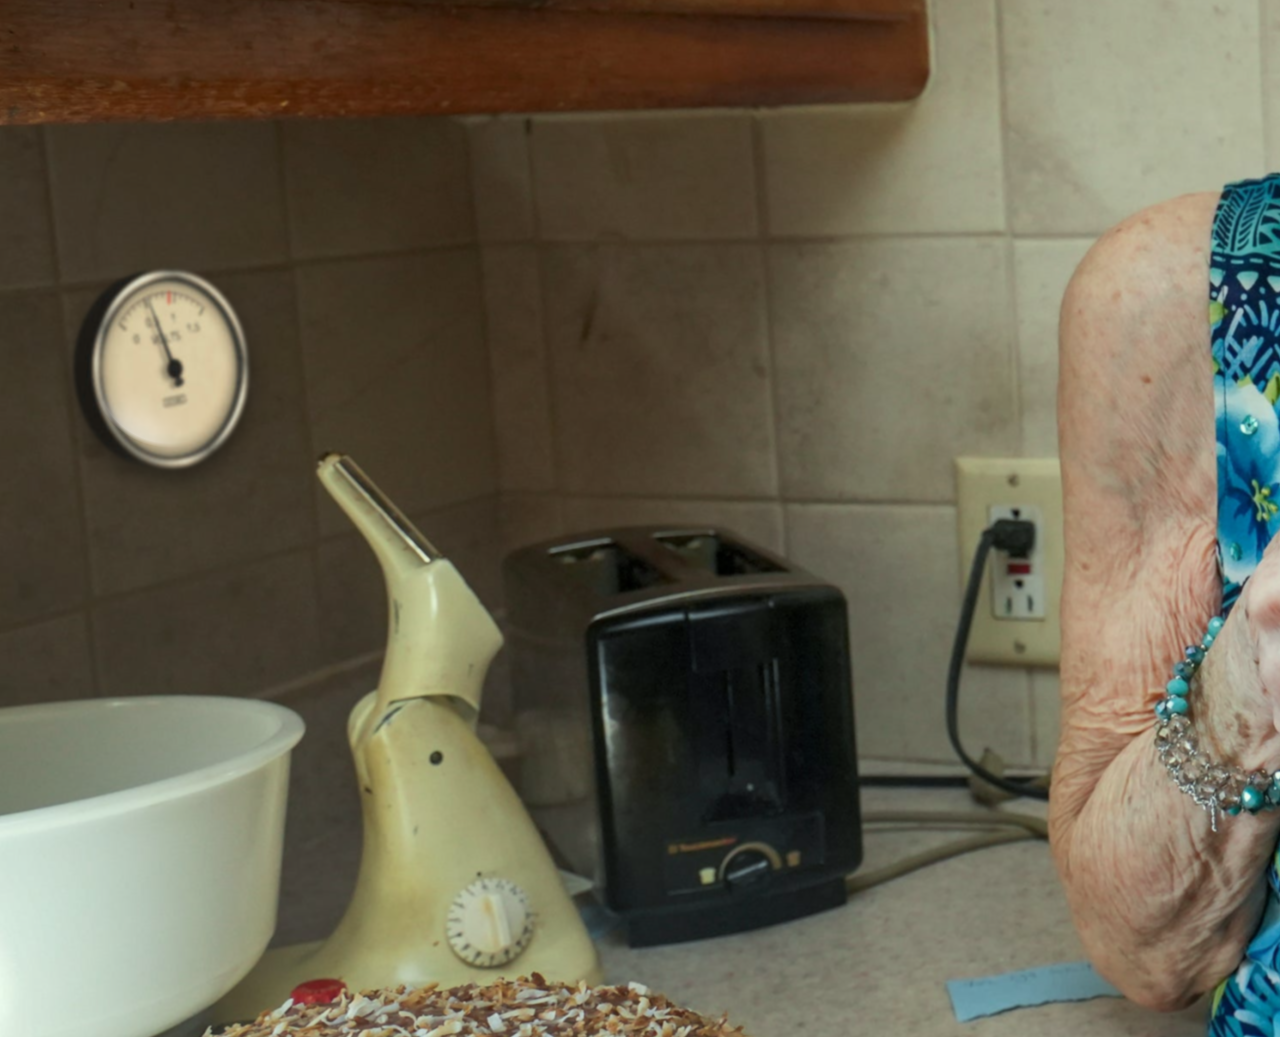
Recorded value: 0.5 V
